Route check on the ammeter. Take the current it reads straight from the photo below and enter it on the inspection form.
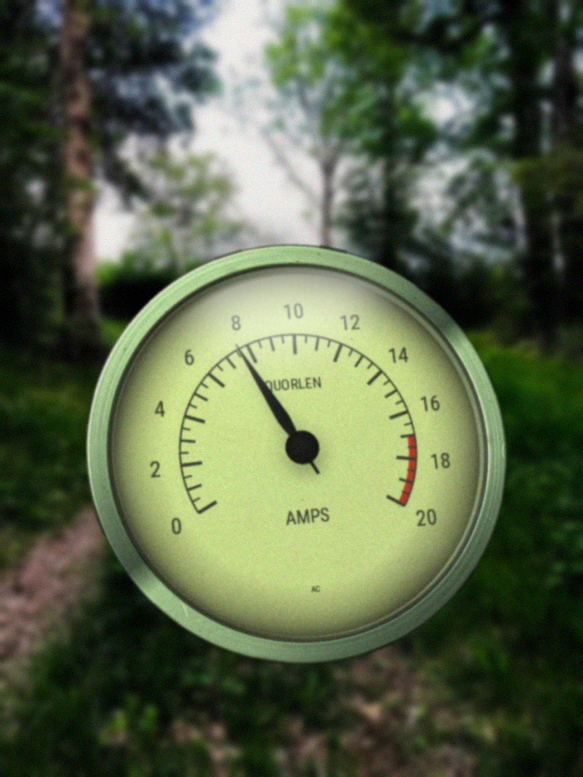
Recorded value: 7.5 A
